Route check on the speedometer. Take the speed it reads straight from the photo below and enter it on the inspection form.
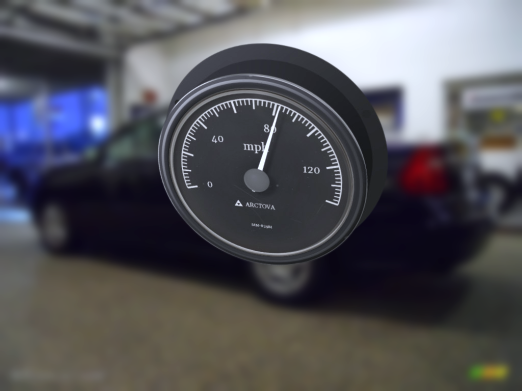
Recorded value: 82 mph
